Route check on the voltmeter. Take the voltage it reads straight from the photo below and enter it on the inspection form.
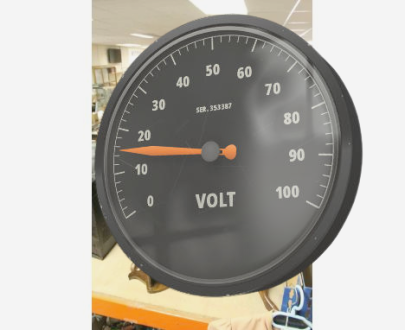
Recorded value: 15 V
